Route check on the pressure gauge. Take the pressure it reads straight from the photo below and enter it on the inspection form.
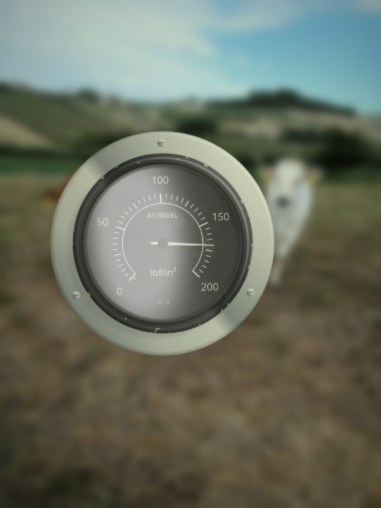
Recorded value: 170 psi
